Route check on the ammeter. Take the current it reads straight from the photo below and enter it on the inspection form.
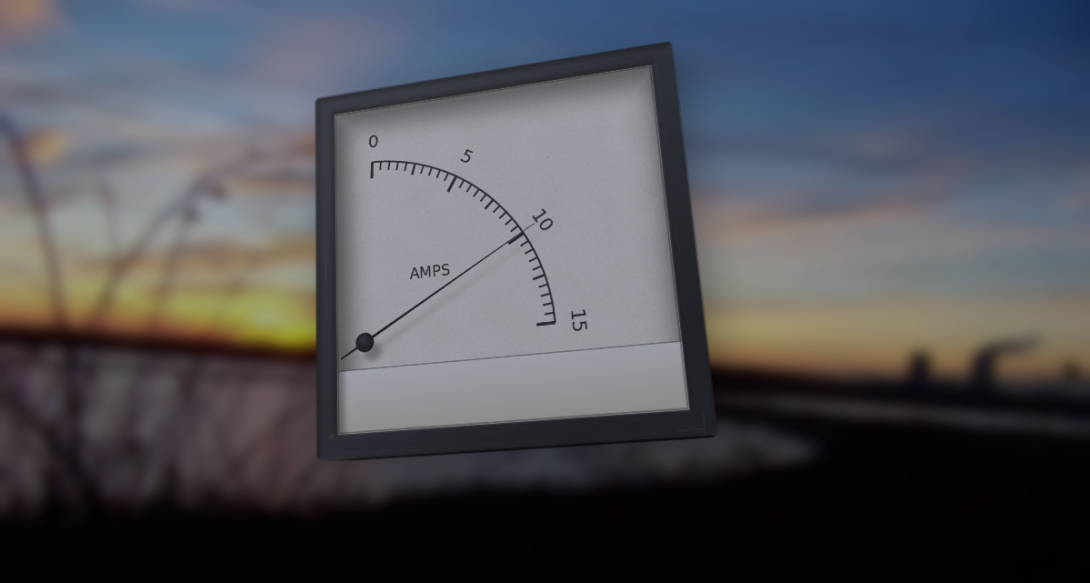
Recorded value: 10 A
